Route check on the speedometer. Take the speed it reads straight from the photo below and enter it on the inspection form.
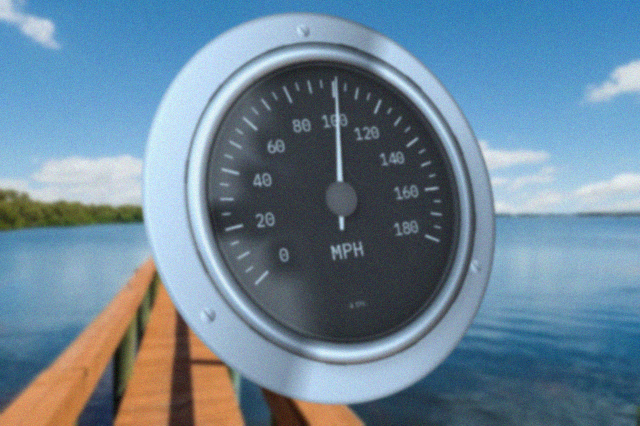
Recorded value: 100 mph
